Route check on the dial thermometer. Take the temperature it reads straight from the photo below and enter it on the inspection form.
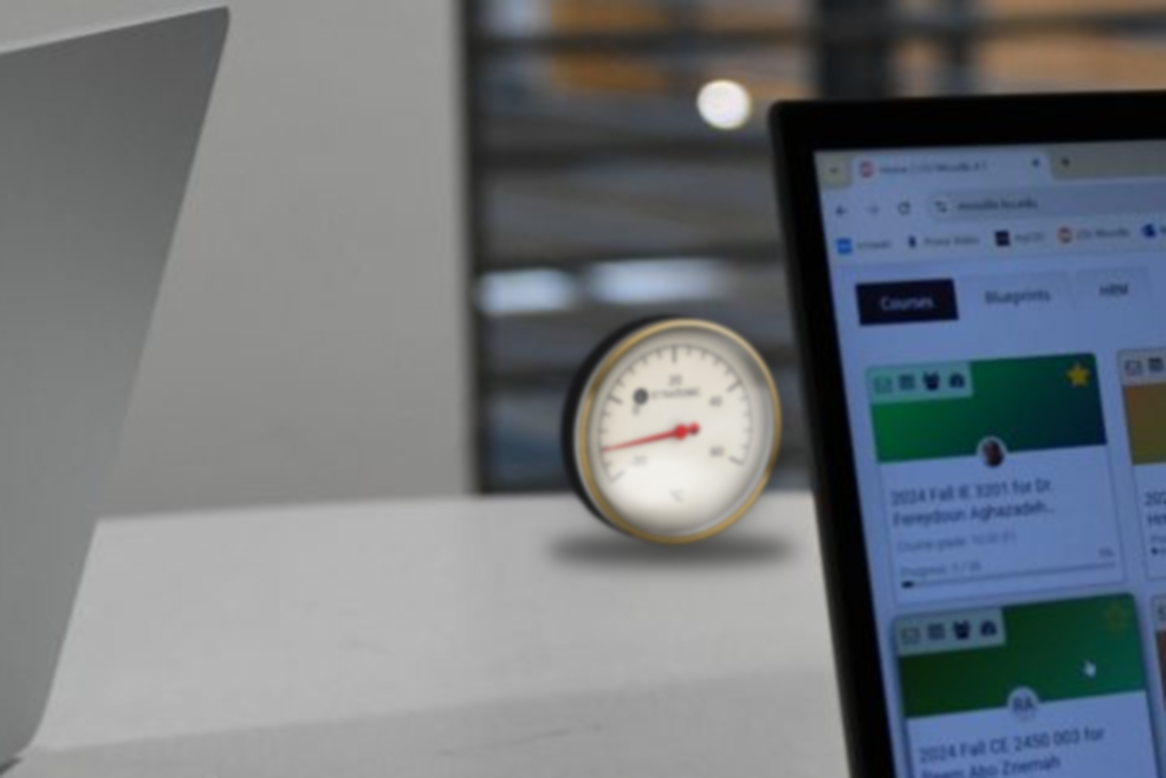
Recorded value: -12 °C
